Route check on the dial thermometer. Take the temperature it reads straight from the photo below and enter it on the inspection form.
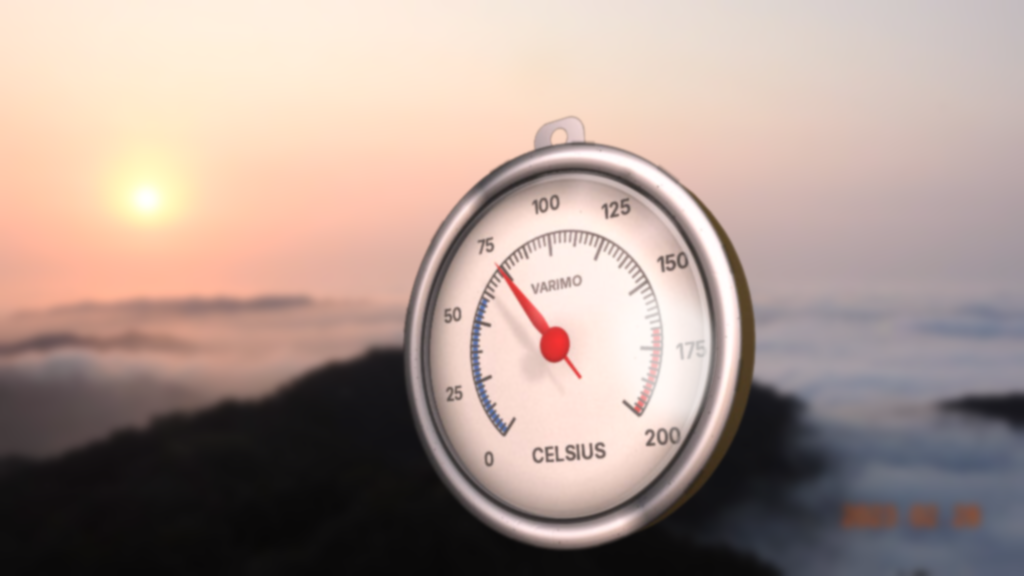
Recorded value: 75 °C
